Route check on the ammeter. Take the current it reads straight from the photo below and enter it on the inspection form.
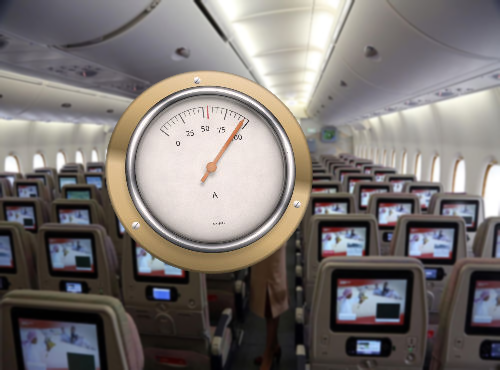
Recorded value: 95 A
